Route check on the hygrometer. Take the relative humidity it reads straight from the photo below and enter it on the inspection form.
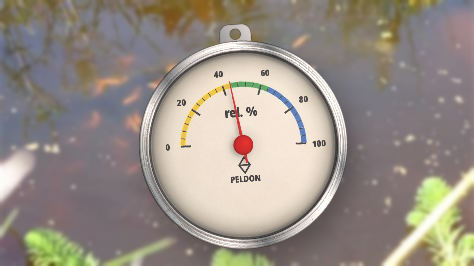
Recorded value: 44 %
